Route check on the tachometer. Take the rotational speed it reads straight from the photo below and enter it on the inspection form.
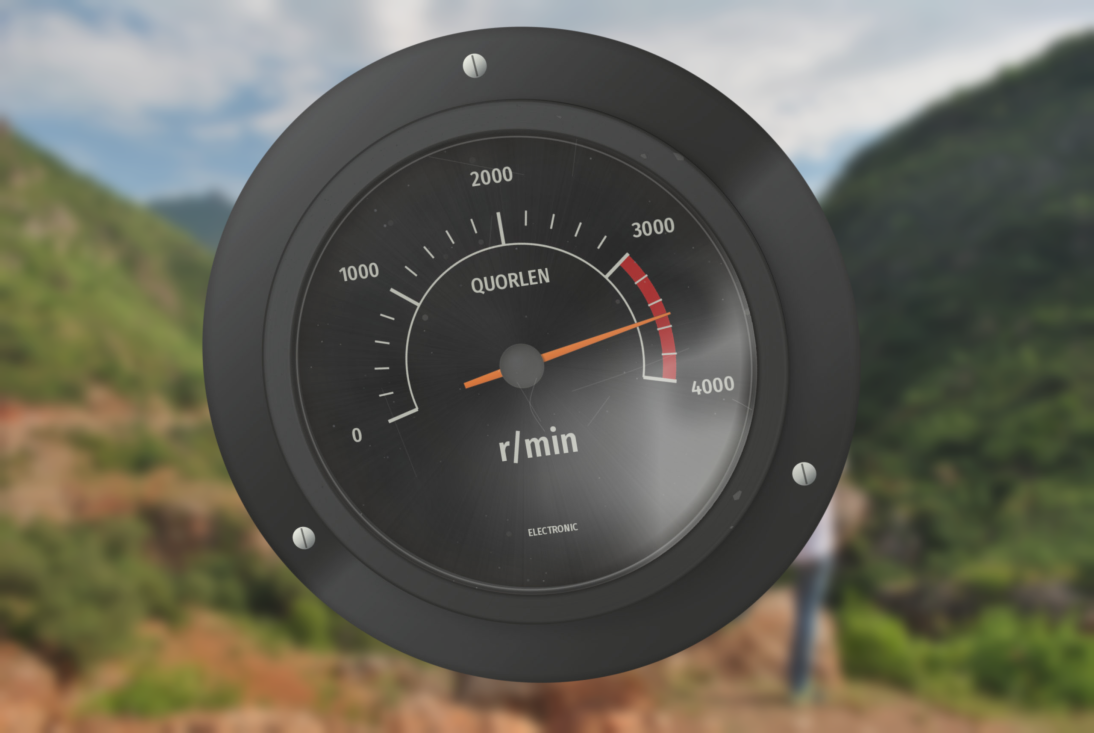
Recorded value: 3500 rpm
